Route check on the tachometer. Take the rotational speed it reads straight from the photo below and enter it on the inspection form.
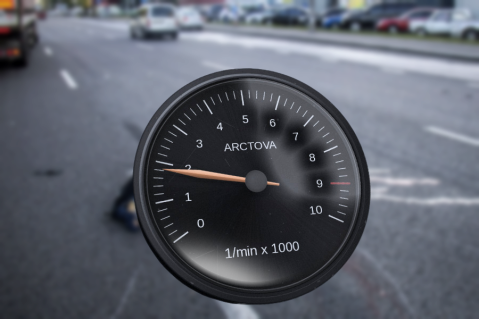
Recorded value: 1800 rpm
